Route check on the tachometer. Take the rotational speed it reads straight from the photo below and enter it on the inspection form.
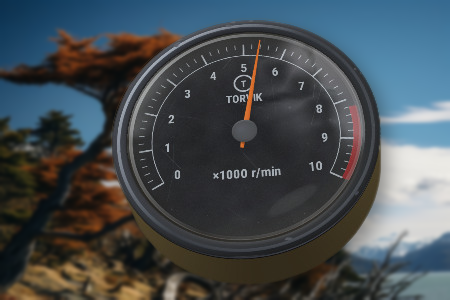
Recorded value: 5400 rpm
